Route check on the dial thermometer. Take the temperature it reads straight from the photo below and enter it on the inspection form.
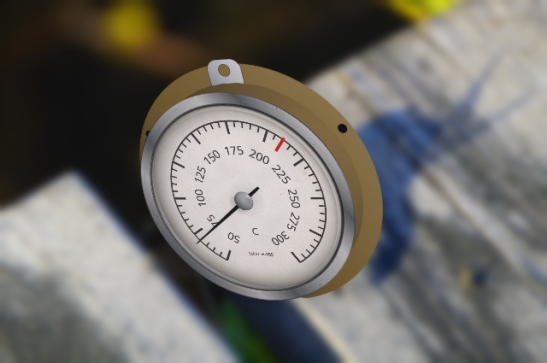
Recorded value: 70 °C
